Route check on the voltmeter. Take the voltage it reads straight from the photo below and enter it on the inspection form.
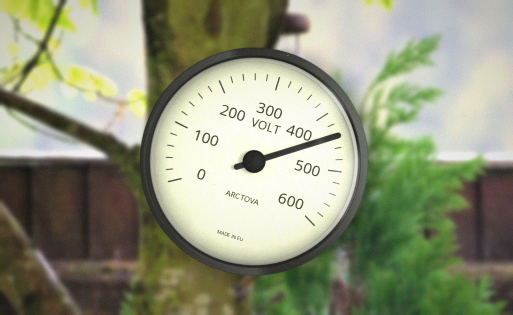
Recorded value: 440 V
